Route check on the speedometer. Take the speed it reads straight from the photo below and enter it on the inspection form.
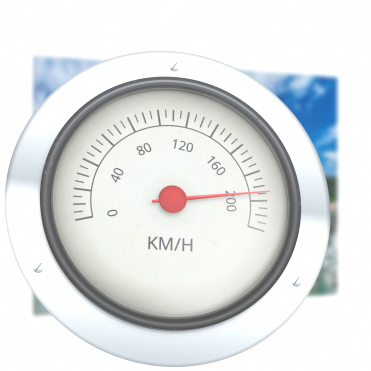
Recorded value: 195 km/h
